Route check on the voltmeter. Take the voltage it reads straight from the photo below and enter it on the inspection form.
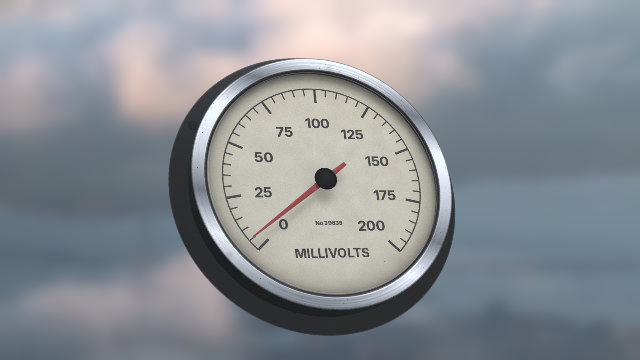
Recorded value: 5 mV
